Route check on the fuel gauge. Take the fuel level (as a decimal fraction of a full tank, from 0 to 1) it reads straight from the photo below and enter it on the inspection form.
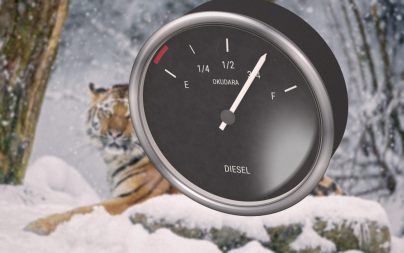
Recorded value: 0.75
